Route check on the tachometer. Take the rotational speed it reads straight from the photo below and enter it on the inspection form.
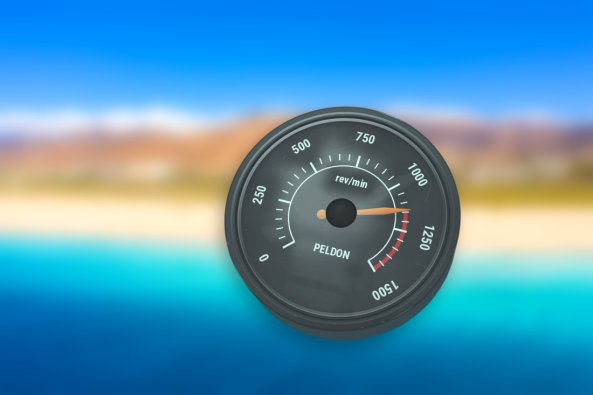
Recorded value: 1150 rpm
